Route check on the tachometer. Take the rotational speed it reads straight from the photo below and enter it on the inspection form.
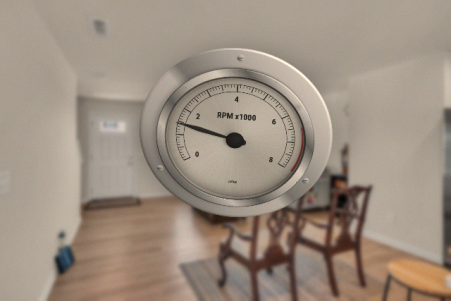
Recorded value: 1500 rpm
